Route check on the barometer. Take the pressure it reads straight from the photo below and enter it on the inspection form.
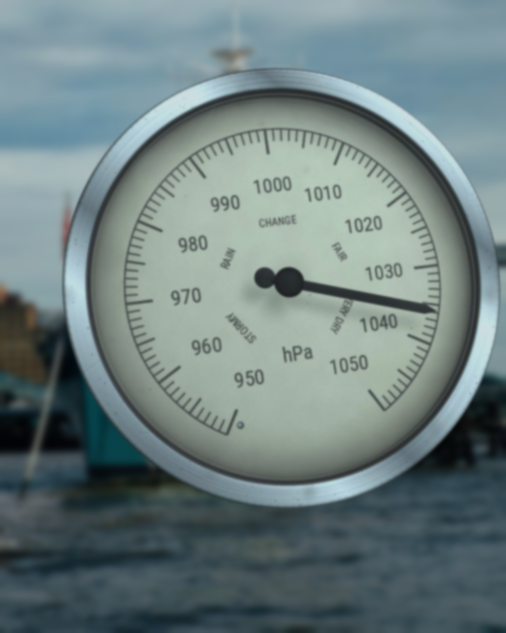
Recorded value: 1036 hPa
